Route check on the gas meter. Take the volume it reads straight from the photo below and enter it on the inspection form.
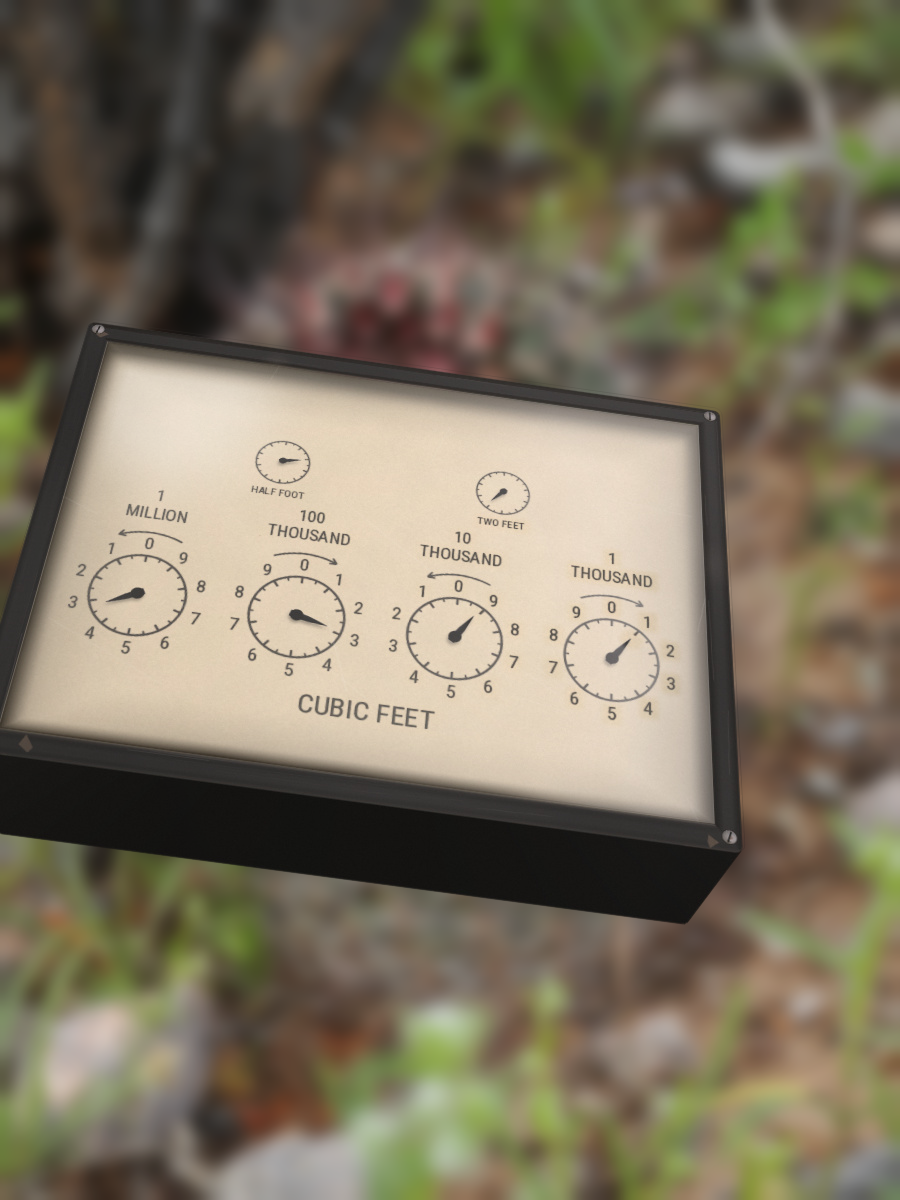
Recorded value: 329100 ft³
